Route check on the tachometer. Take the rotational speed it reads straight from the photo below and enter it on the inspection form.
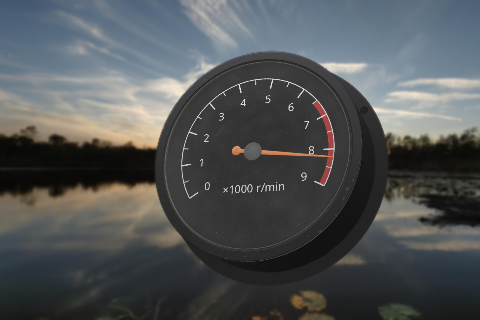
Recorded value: 8250 rpm
